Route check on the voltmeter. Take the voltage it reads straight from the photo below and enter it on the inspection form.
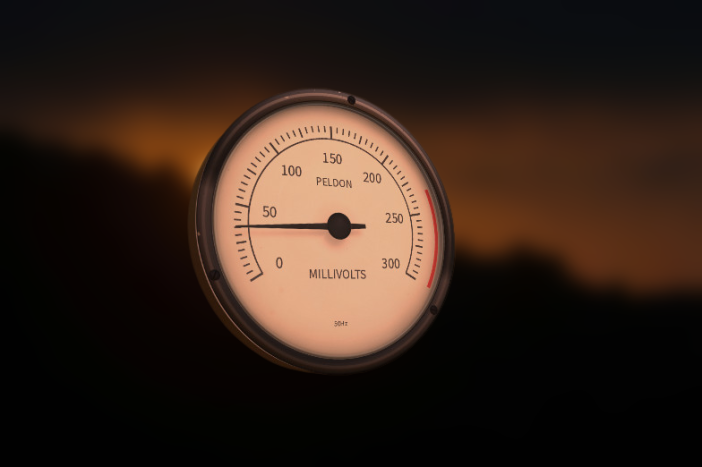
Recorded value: 35 mV
